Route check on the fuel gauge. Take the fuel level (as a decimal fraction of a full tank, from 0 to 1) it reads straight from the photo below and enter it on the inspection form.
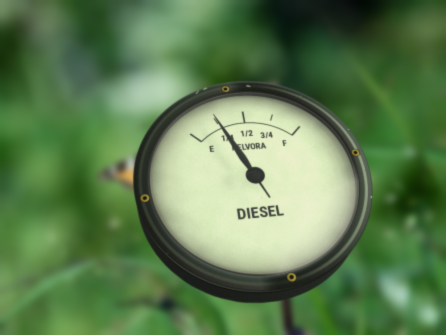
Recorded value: 0.25
